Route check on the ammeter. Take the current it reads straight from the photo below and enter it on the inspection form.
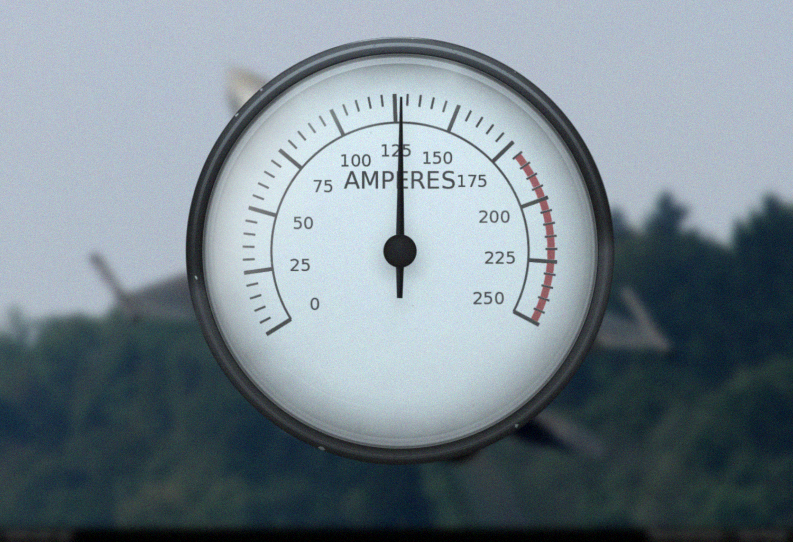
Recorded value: 127.5 A
